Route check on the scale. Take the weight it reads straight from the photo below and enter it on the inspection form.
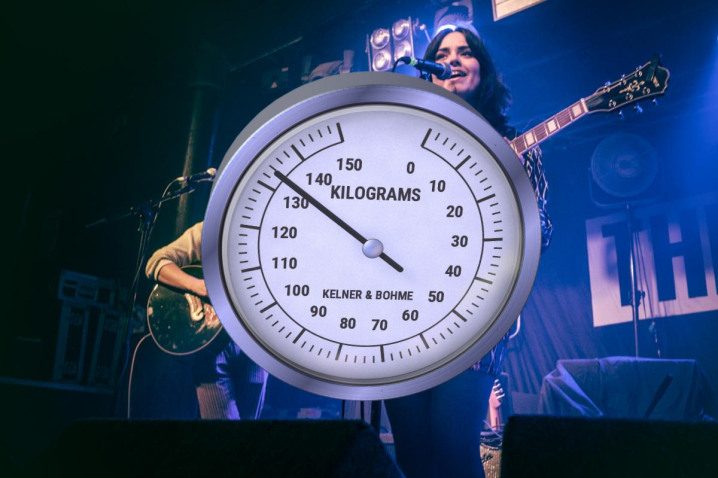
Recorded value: 134 kg
